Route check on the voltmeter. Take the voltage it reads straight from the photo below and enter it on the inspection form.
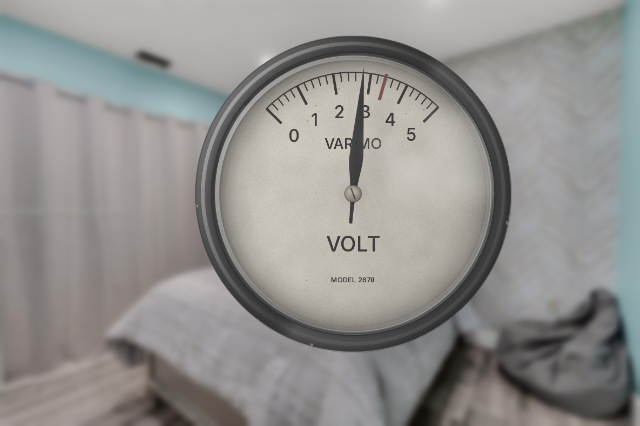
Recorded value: 2.8 V
